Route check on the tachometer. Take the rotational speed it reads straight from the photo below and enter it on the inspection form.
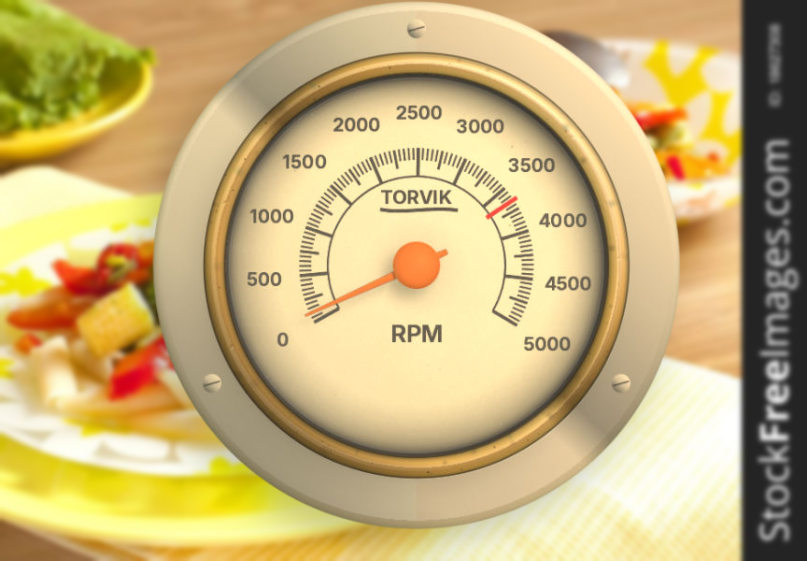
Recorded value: 100 rpm
